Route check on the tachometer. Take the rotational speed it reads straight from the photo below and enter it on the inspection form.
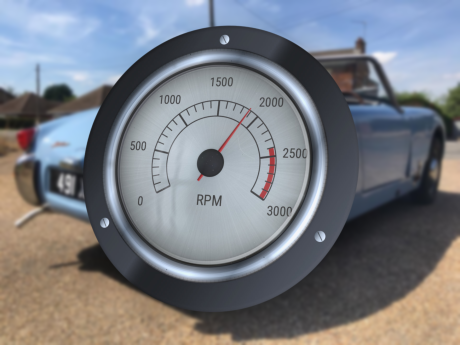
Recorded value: 1900 rpm
